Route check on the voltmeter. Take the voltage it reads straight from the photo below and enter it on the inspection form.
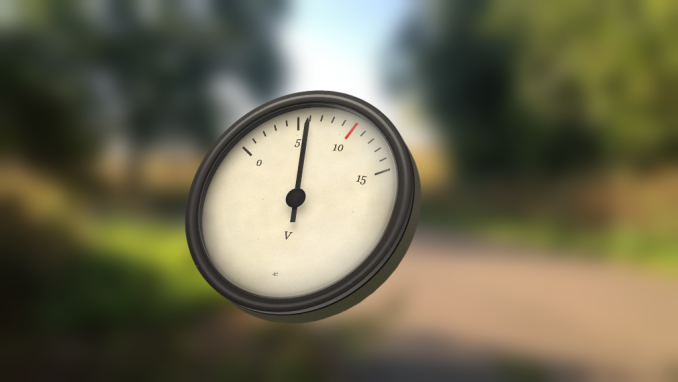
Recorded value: 6 V
